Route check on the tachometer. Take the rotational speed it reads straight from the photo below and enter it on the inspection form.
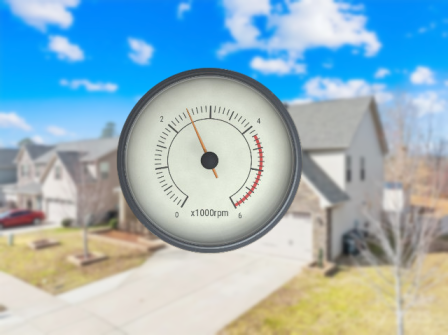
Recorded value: 2500 rpm
